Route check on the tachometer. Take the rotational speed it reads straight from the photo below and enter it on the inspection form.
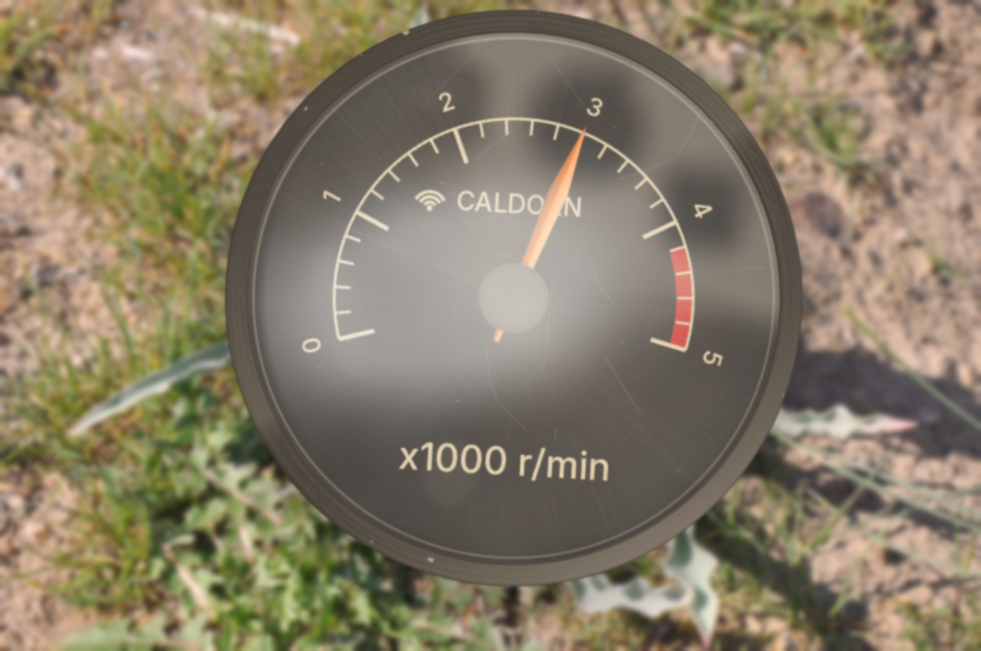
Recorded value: 3000 rpm
